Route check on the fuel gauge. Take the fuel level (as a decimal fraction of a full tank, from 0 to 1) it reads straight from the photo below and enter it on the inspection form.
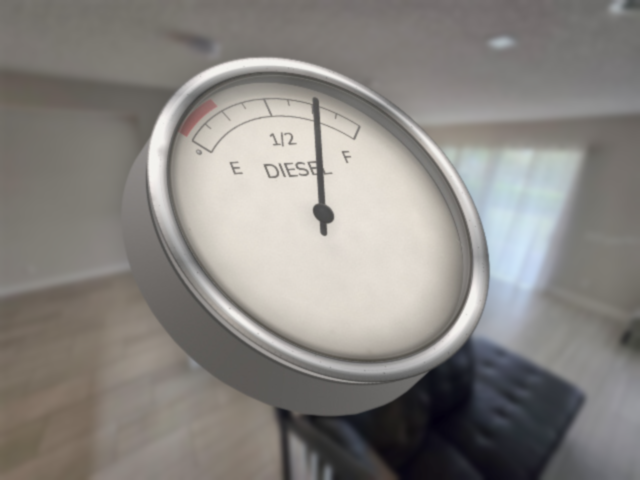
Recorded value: 0.75
